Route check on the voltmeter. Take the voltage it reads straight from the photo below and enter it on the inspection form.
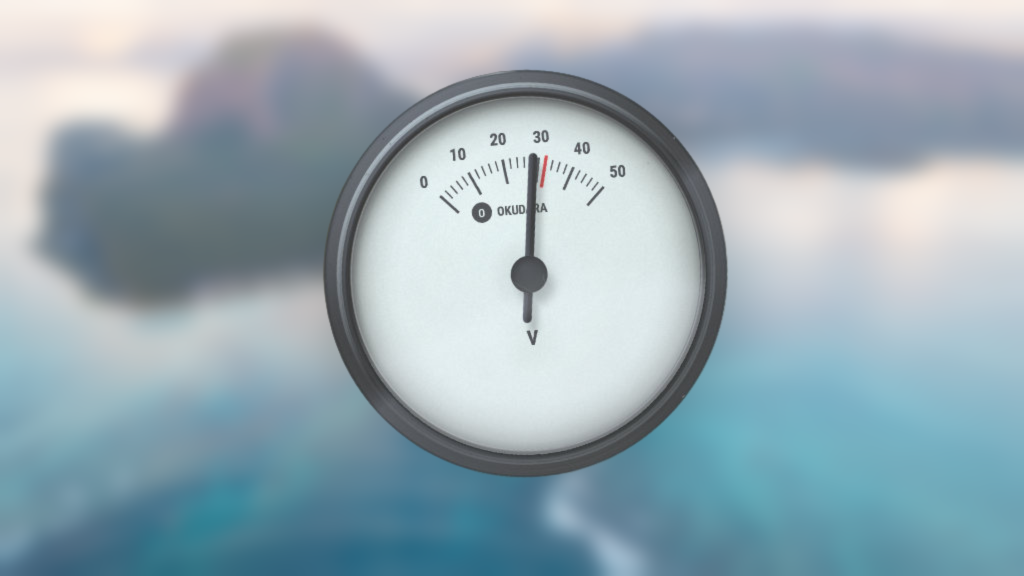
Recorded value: 28 V
